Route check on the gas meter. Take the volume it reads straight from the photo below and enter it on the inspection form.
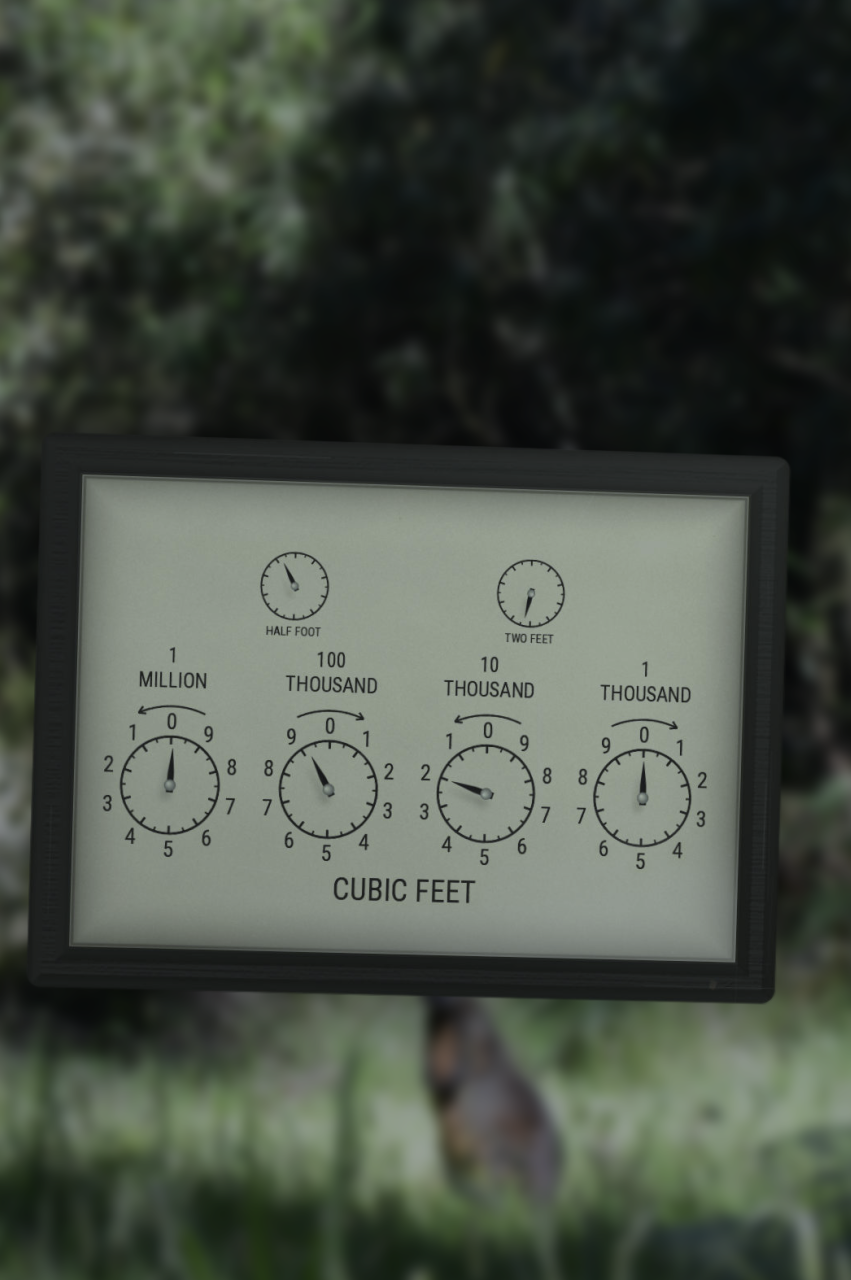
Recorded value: 992000 ft³
